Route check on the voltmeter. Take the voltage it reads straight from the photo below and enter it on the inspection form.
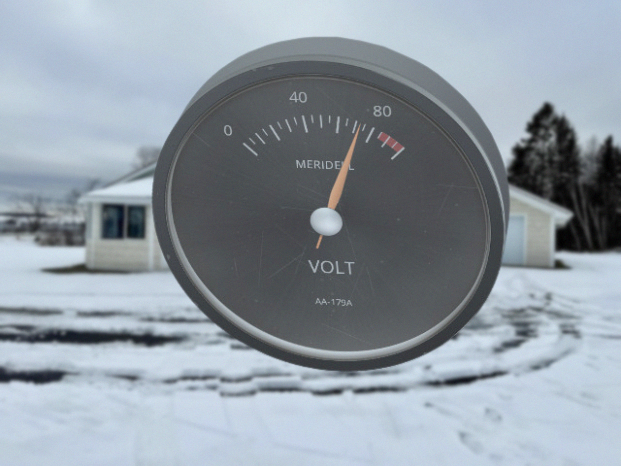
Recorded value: 72.5 V
